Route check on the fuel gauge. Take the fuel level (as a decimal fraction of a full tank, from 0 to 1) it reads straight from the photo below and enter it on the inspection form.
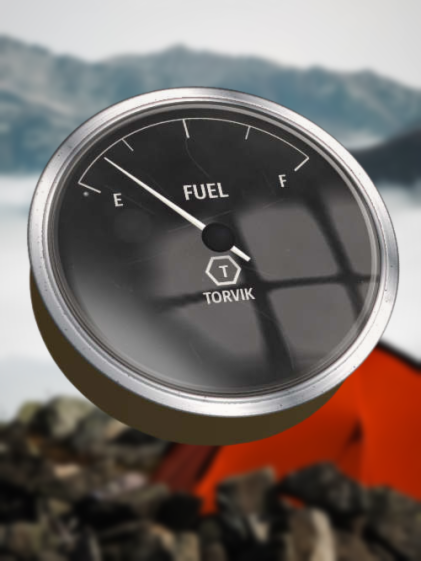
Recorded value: 0.125
